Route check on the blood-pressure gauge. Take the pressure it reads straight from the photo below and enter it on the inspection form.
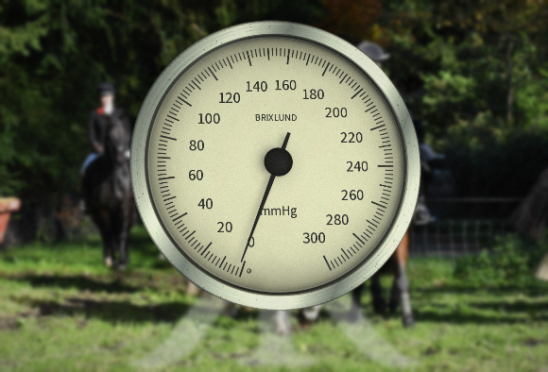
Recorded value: 2 mmHg
